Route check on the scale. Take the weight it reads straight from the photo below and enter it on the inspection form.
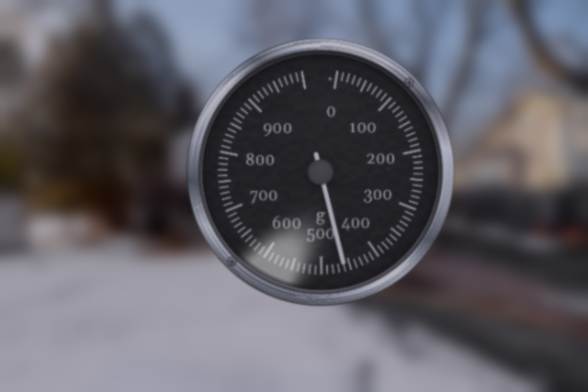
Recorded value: 460 g
